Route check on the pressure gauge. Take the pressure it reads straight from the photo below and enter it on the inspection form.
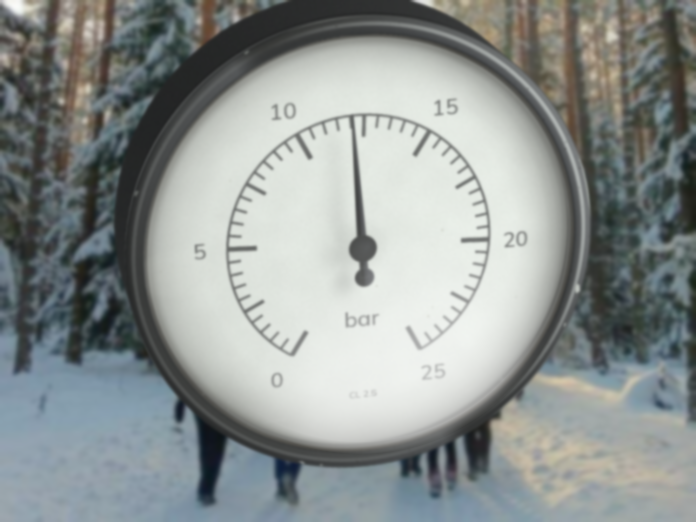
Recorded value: 12 bar
